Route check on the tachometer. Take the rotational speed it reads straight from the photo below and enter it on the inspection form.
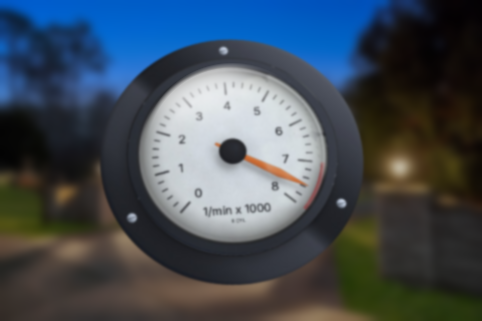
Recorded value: 7600 rpm
